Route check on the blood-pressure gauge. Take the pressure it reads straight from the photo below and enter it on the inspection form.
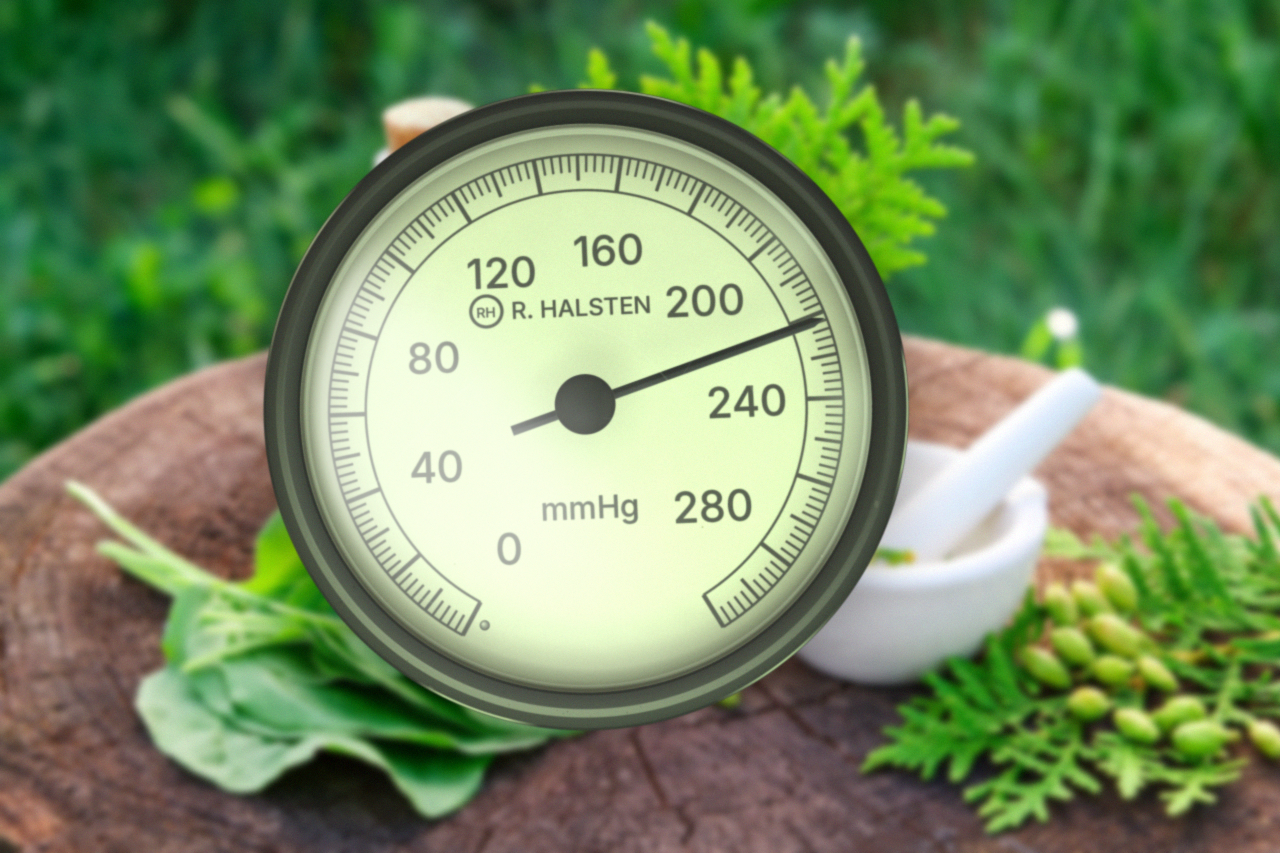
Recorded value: 222 mmHg
